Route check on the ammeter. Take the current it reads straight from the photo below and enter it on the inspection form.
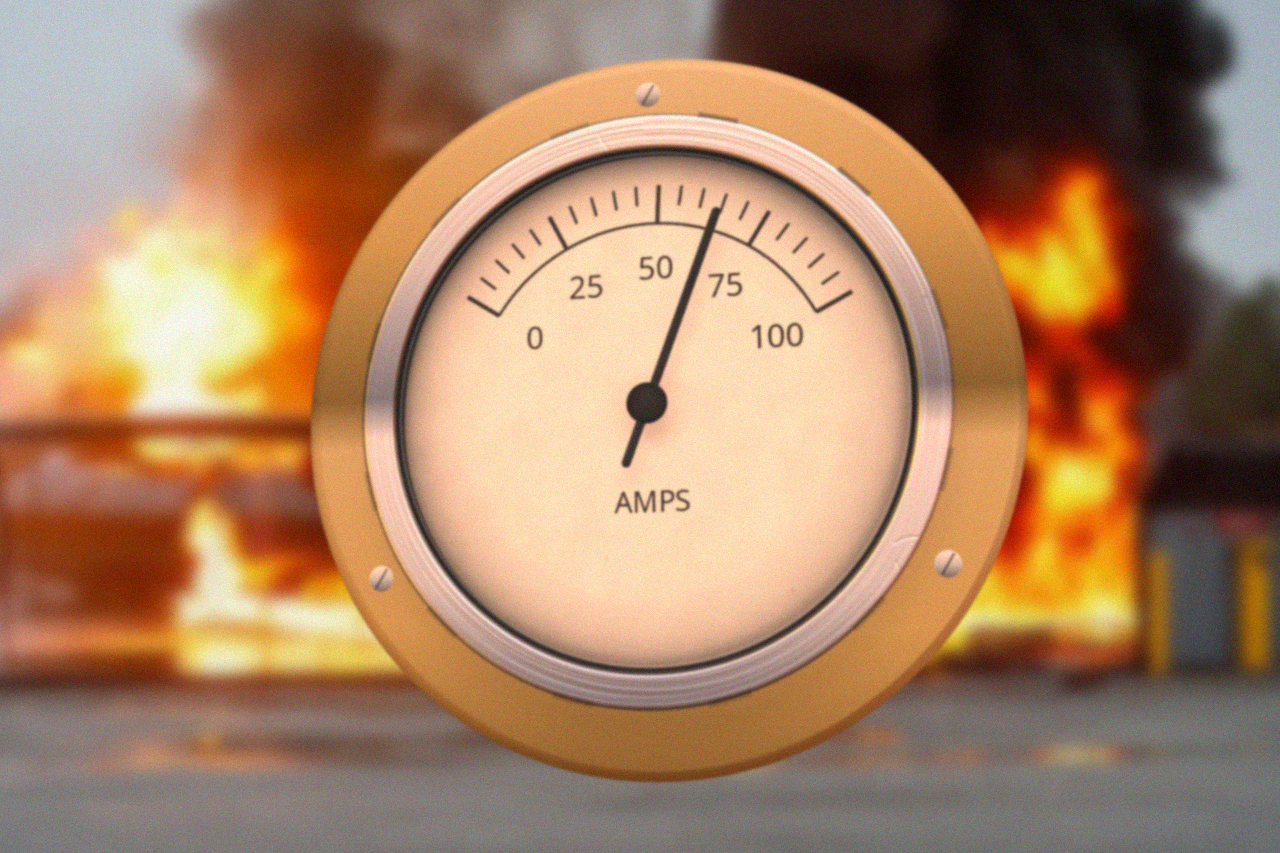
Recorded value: 65 A
